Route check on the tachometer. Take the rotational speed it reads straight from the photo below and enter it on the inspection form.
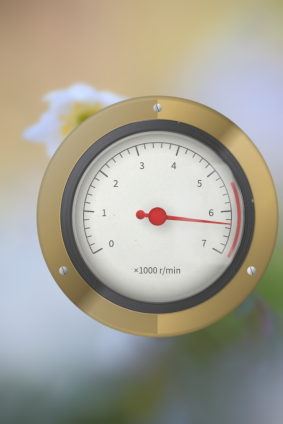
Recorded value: 6300 rpm
